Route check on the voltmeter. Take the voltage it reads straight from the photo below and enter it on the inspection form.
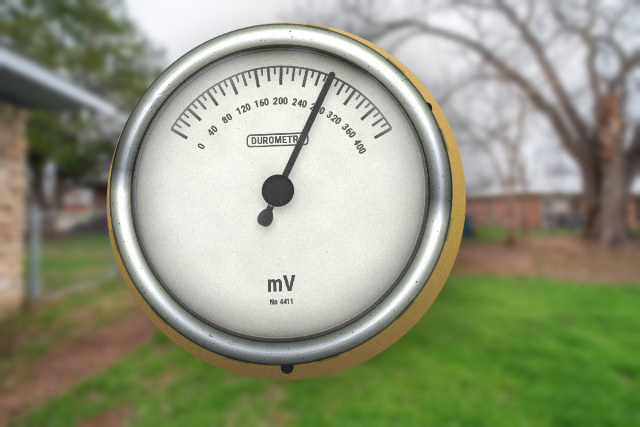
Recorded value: 280 mV
